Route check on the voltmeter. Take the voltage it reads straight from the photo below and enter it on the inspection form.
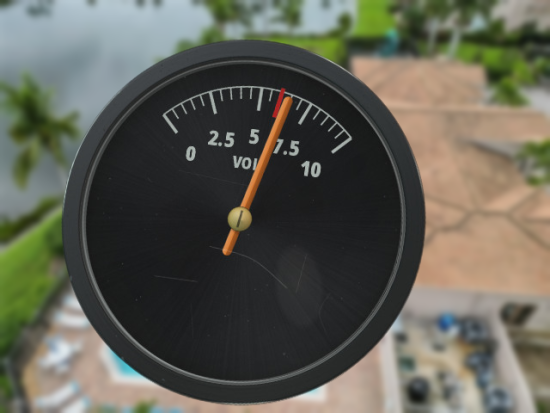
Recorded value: 6.5 V
